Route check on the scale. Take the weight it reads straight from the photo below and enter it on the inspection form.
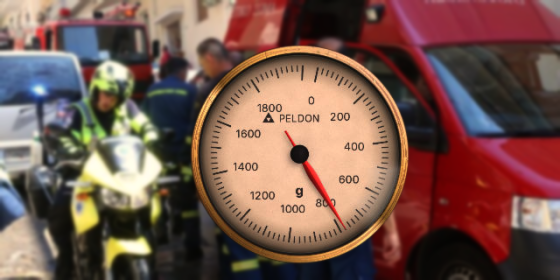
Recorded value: 780 g
